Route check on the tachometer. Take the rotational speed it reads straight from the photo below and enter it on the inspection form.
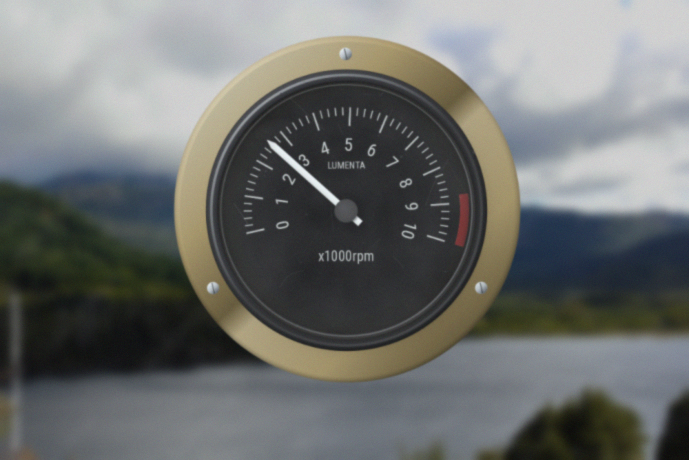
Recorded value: 2600 rpm
